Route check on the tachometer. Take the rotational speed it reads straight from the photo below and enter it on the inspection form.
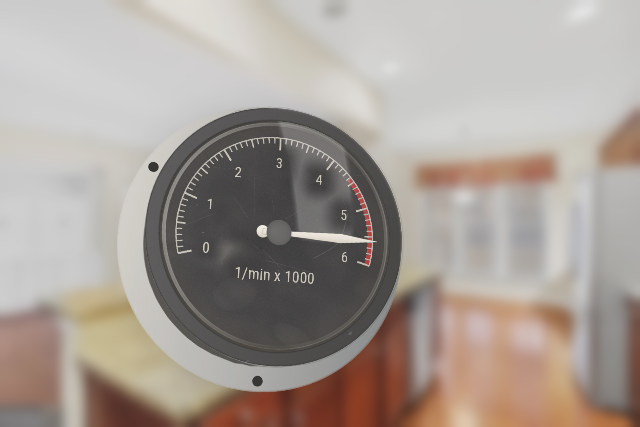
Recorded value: 5600 rpm
